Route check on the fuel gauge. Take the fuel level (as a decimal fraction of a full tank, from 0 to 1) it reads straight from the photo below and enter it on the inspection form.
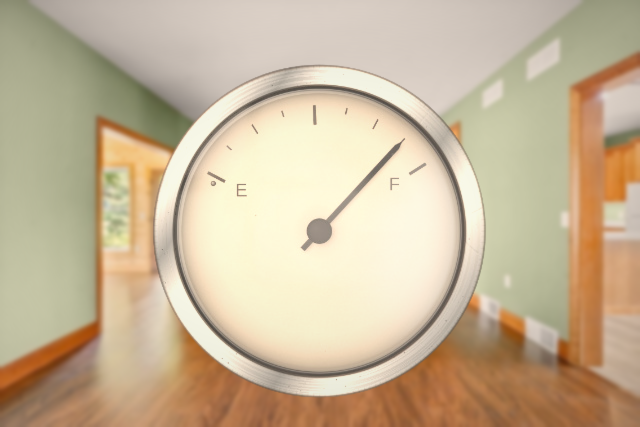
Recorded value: 0.875
